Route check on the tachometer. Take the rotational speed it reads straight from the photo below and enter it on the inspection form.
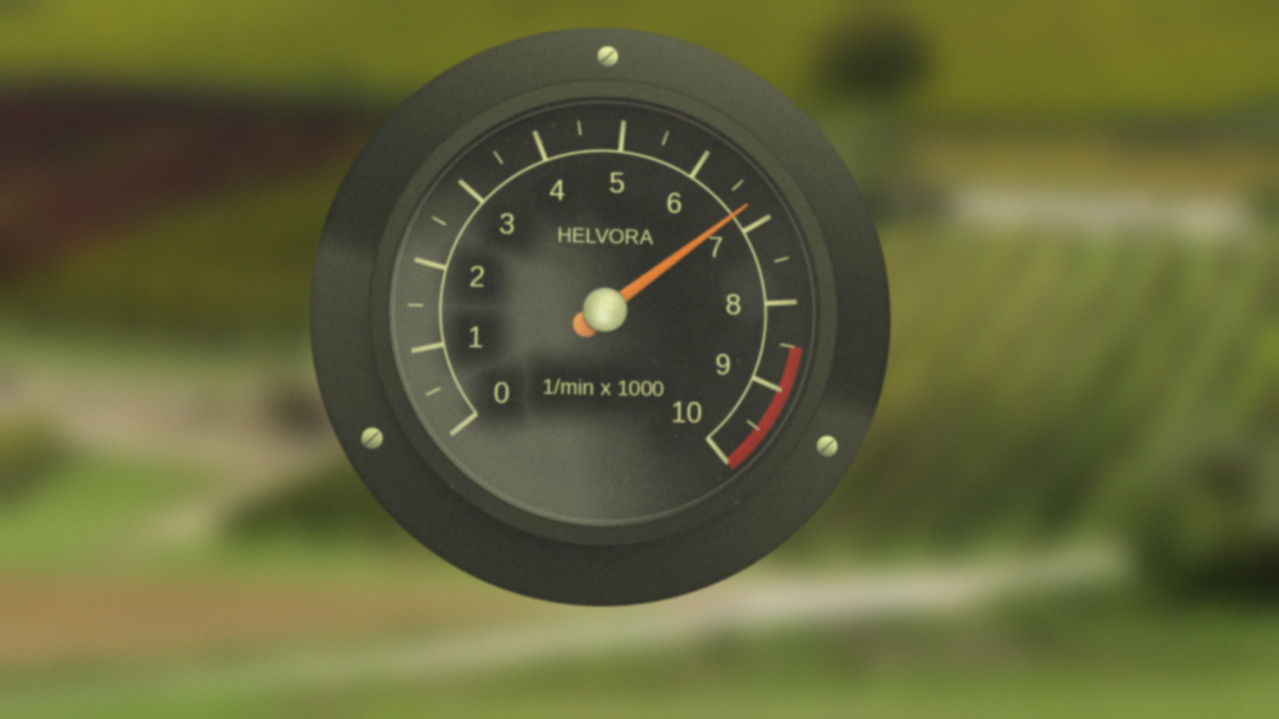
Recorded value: 6750 rpm
